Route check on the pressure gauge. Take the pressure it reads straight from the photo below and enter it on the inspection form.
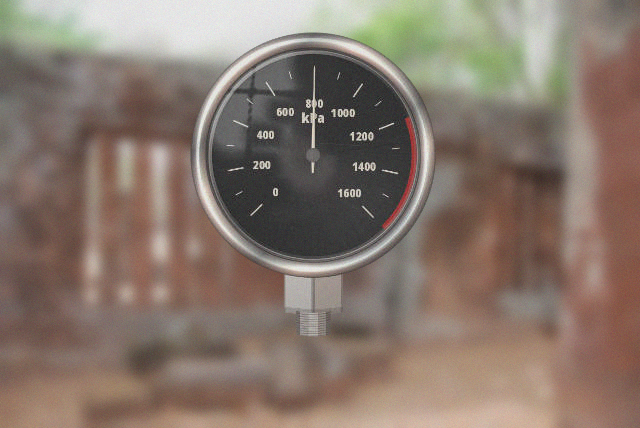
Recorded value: 800 kPa
